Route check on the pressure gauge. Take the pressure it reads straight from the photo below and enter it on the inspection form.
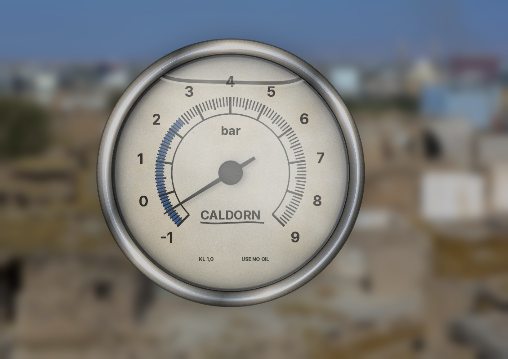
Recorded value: -0.5 bar
